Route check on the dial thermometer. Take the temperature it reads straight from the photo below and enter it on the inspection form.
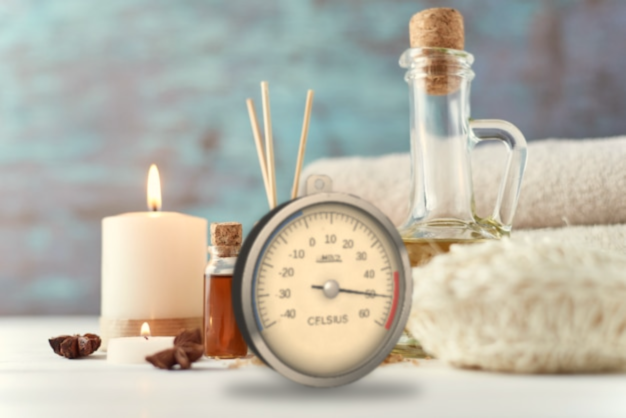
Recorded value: 50 °C
